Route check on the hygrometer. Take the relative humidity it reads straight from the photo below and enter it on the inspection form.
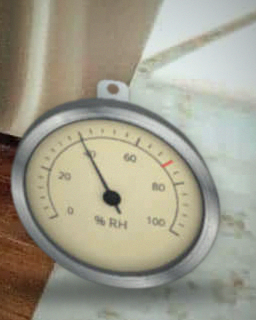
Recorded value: 40 %
